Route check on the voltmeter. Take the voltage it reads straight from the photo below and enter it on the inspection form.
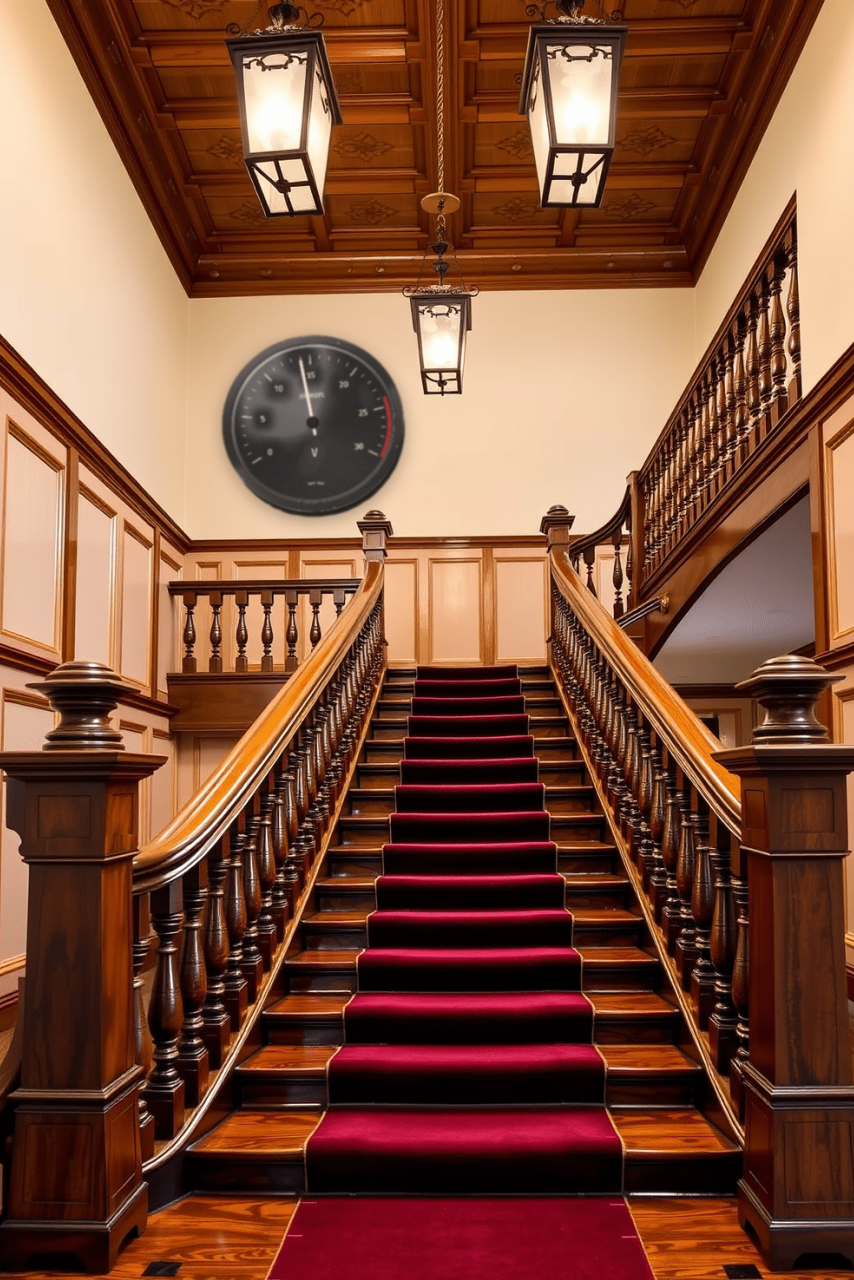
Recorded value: 14 V
